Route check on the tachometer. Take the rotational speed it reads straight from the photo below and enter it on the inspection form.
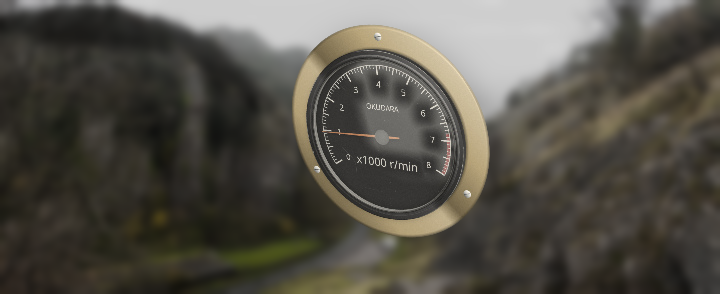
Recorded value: 1000 rpm
